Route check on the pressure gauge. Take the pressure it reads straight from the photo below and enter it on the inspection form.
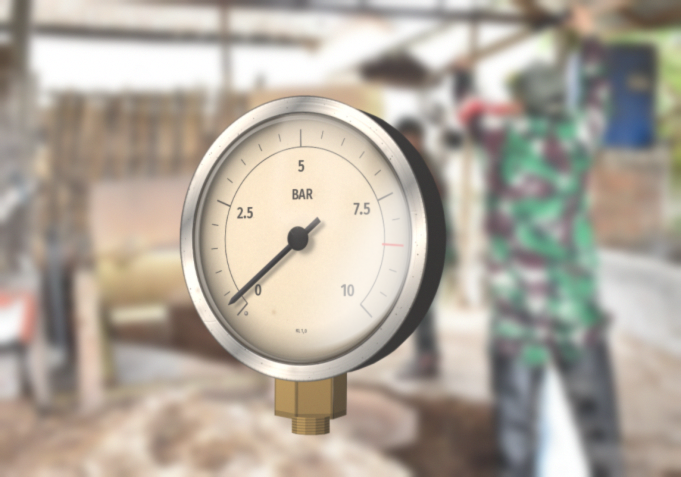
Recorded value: 0.25 bar
